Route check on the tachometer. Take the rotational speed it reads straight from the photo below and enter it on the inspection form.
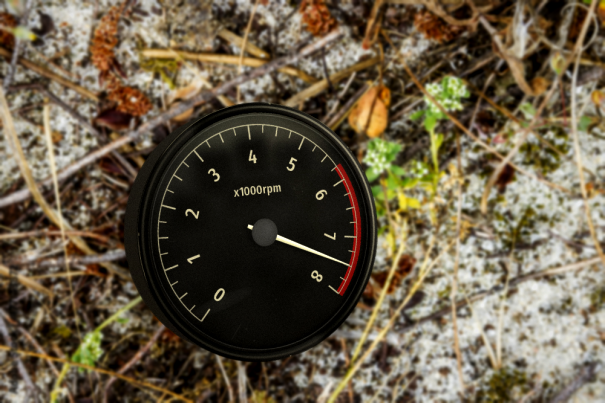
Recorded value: 7500 rpm
